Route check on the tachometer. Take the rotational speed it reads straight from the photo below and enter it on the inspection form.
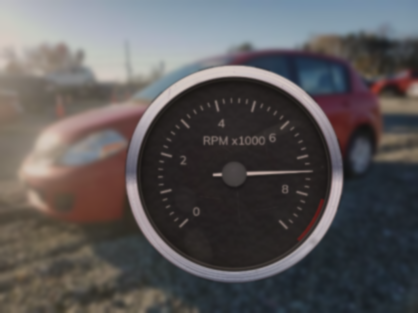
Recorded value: 7400 rpm
